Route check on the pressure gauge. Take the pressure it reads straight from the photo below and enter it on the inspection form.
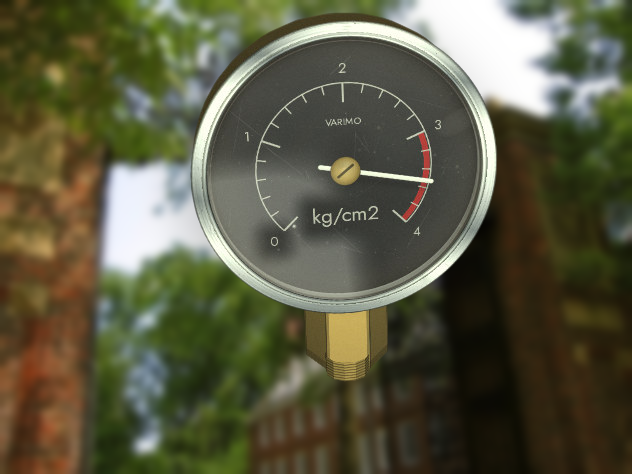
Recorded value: 3.5 kg/cm²
